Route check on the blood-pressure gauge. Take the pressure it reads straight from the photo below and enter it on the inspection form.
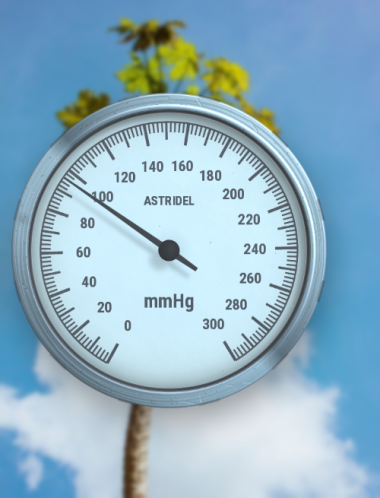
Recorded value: 96 mmHg
